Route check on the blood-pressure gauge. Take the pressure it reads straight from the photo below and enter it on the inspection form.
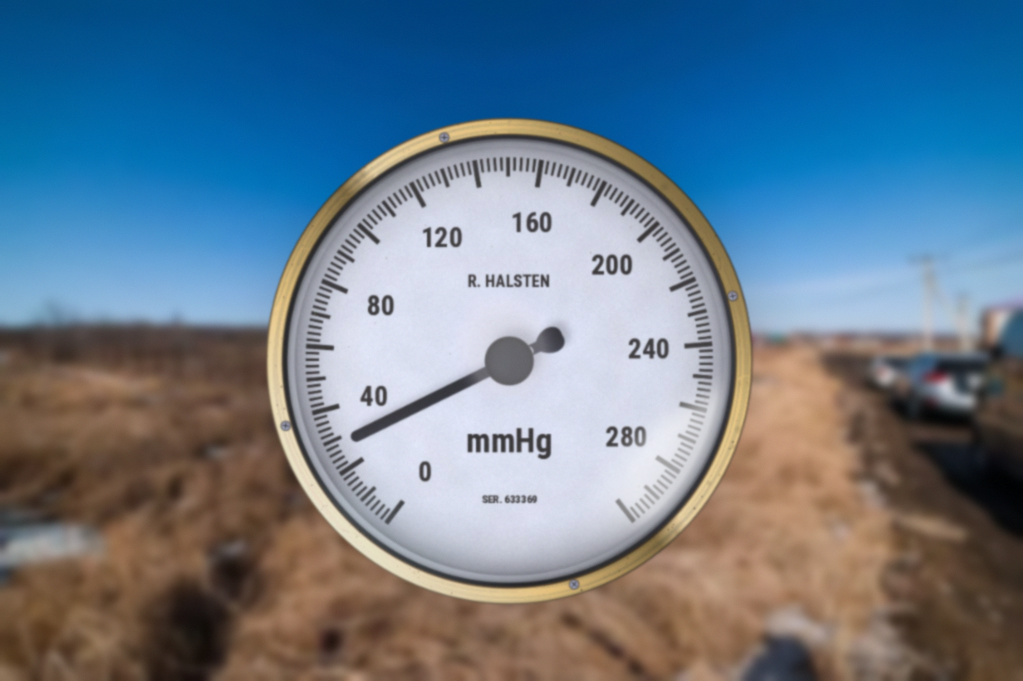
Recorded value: 28 mmHg
